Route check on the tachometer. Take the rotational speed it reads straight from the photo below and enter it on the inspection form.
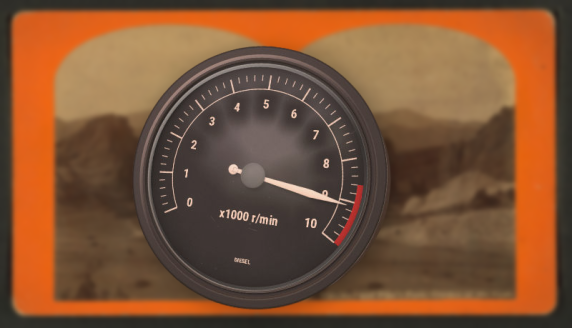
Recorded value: 9100 rpm
